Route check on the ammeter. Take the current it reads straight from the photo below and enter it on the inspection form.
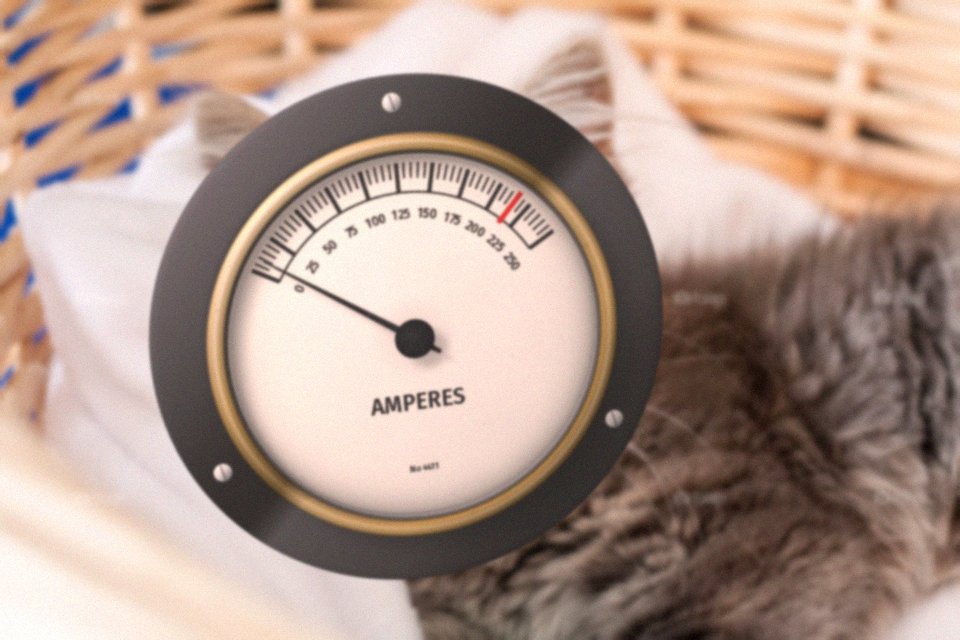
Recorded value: 10 A
